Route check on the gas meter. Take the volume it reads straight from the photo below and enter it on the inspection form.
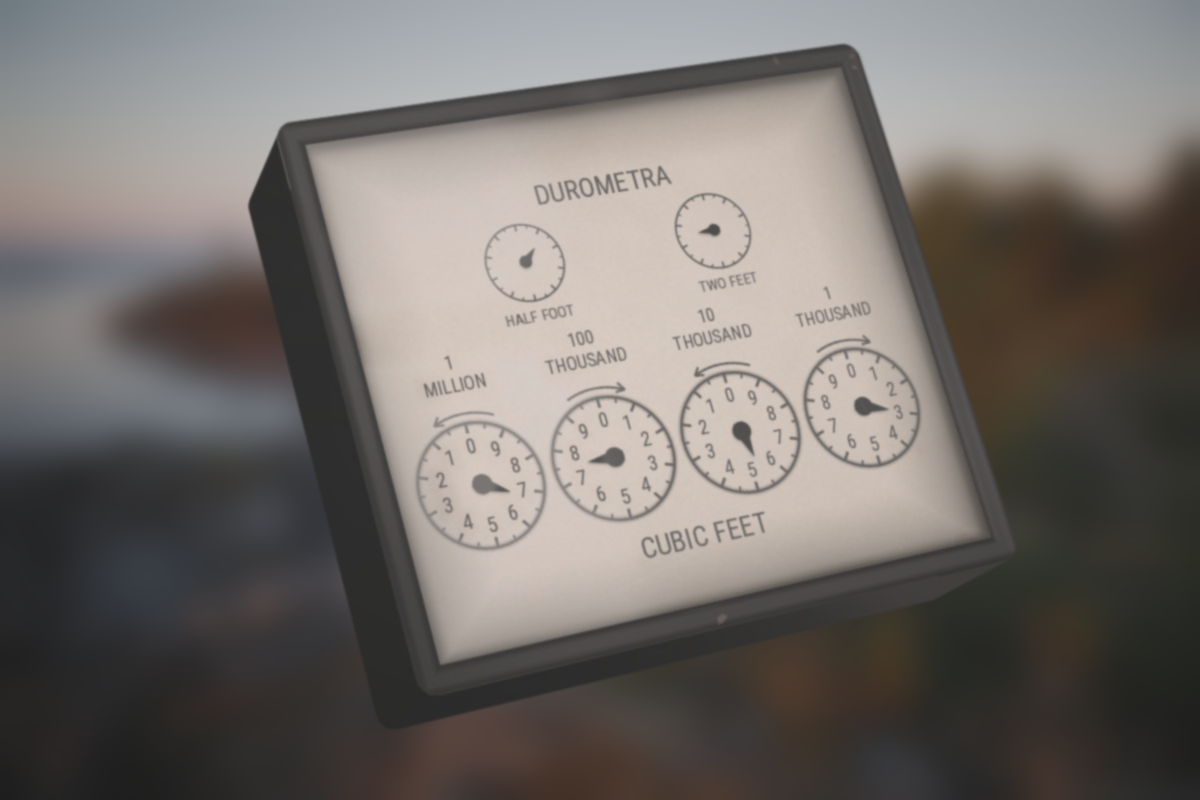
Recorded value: 675300 ft³
